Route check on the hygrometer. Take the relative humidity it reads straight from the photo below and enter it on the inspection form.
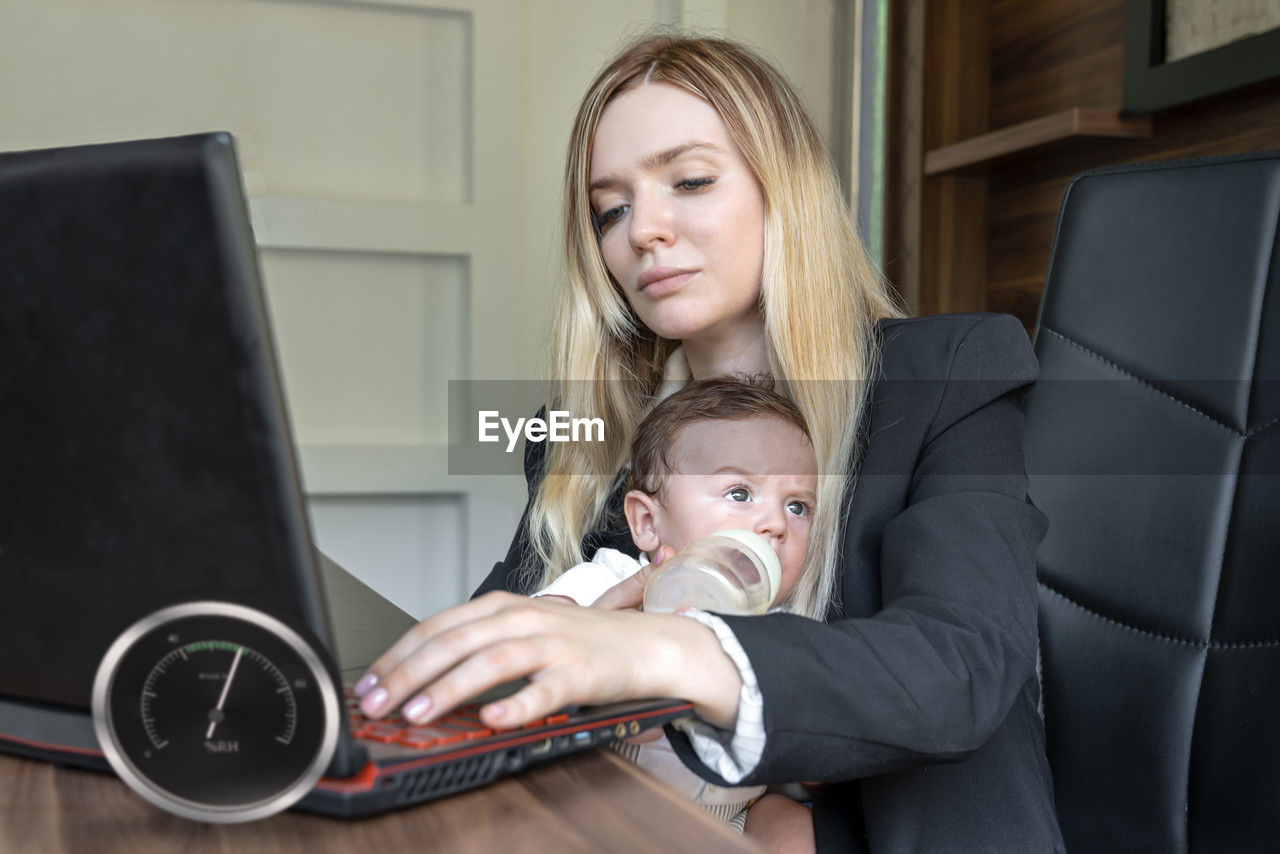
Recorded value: 60 %
